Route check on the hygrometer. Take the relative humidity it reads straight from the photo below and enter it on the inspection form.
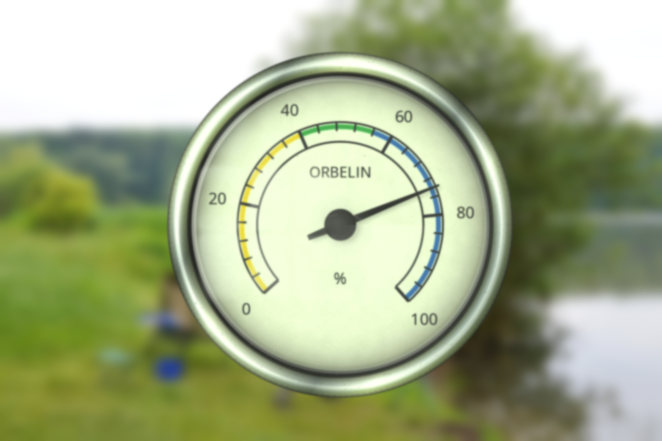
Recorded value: 74 %
